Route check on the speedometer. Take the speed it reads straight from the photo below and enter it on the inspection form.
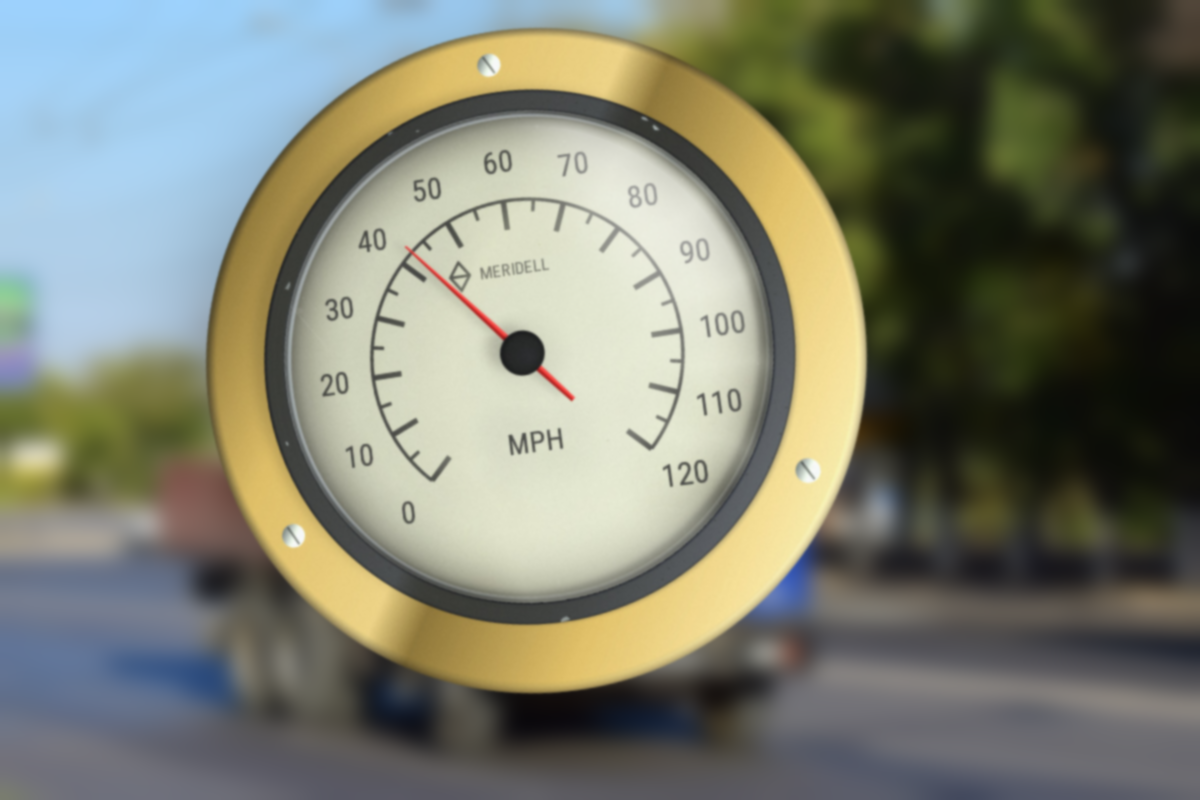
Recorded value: 42.5 mph
